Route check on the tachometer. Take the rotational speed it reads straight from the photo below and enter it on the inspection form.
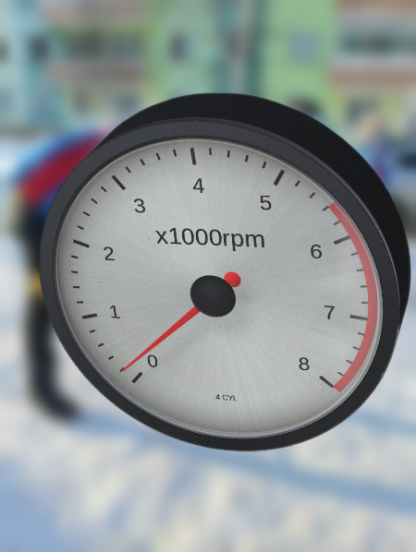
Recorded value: 200 rpm
